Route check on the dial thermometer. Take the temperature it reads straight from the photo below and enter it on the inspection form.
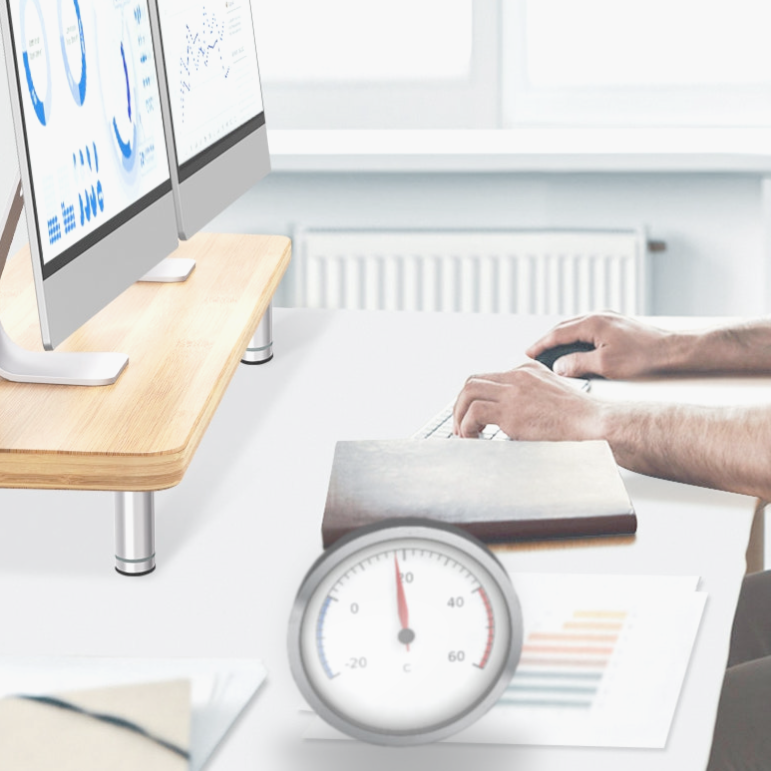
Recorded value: 18 °C
